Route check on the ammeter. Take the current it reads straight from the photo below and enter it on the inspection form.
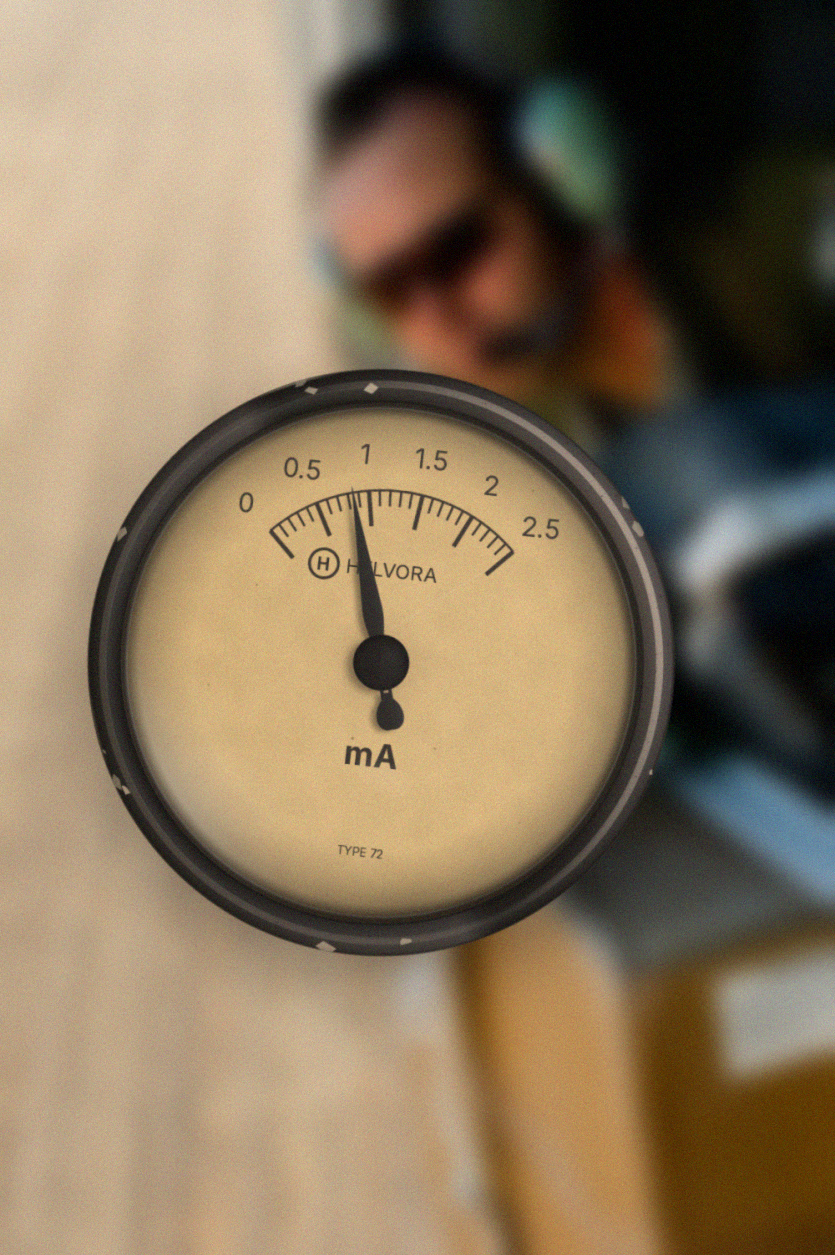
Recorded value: 0.85 mA
